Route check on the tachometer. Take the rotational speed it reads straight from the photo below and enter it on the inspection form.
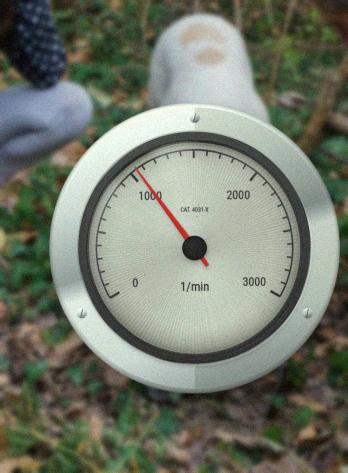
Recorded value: 1050 rpm
